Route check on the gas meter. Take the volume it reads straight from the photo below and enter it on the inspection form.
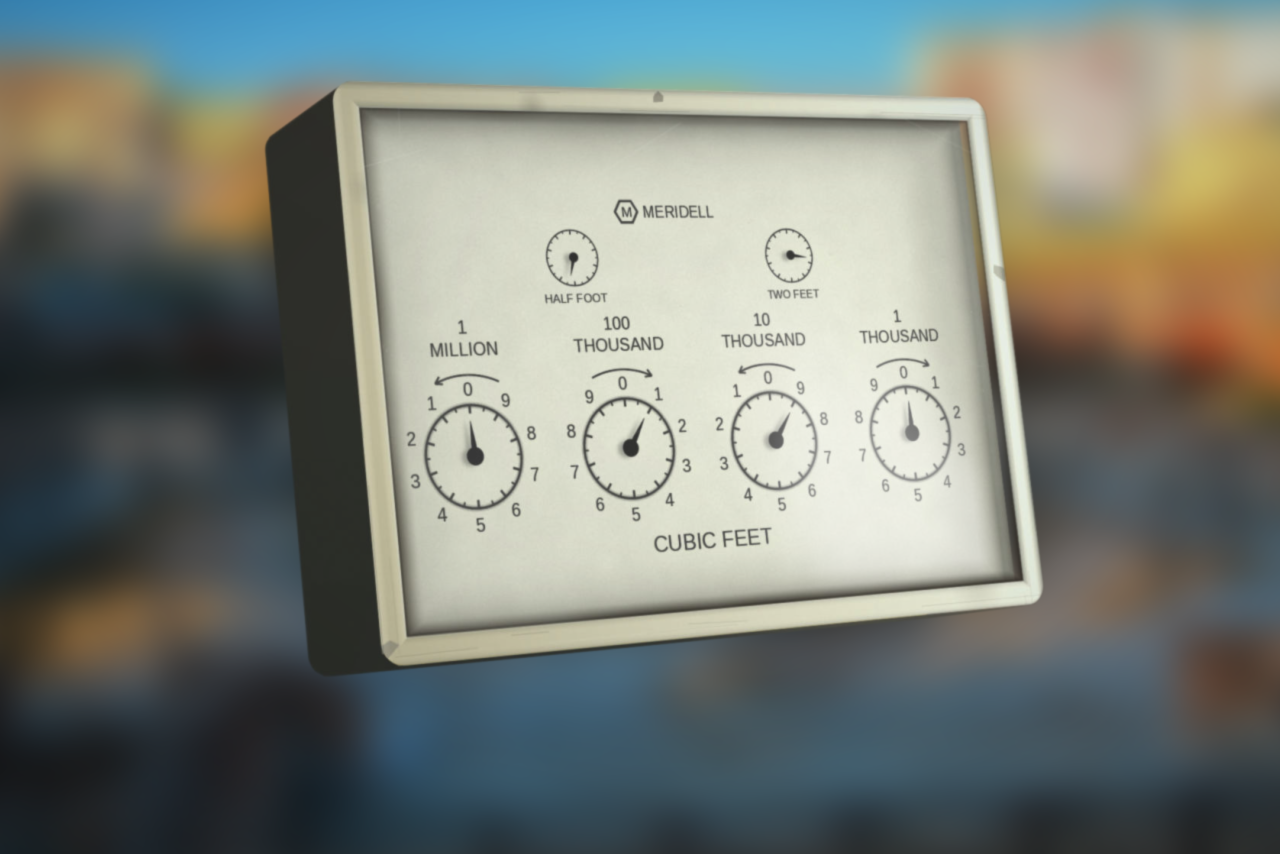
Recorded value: 9000 ft³
